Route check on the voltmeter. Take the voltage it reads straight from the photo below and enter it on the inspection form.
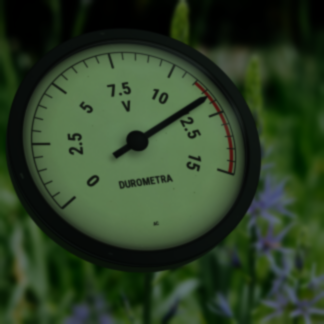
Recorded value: 11.75 V
